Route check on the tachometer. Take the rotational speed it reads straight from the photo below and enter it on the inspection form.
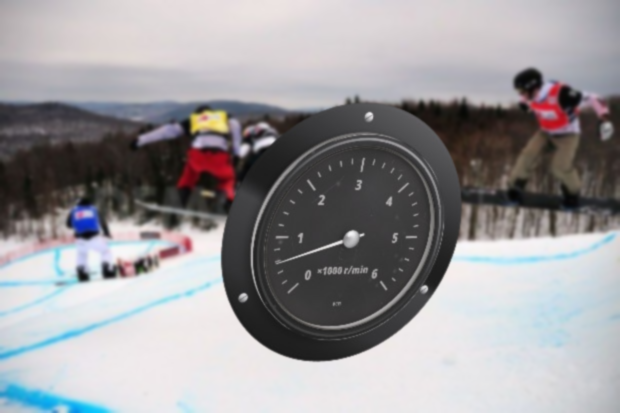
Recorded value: 600 rpm
